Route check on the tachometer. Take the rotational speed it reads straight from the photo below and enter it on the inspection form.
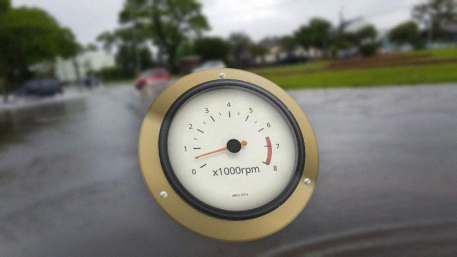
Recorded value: 500 rpm
